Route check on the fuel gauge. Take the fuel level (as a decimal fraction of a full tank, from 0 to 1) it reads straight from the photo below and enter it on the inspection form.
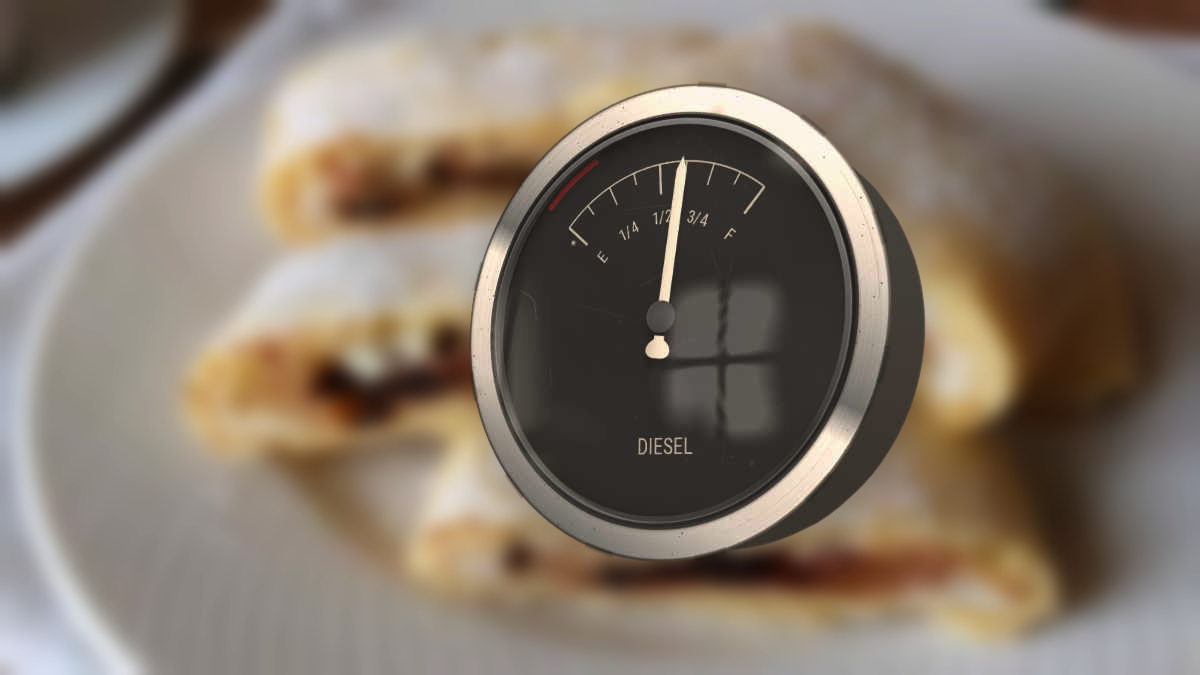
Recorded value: 0.625
